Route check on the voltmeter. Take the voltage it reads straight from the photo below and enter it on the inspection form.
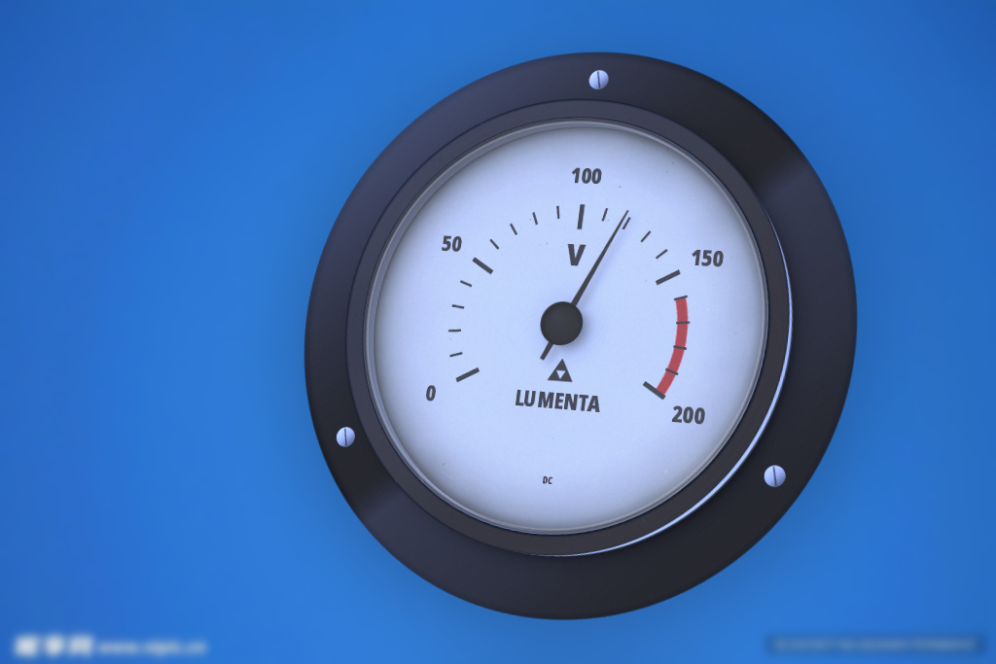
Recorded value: 120 V
